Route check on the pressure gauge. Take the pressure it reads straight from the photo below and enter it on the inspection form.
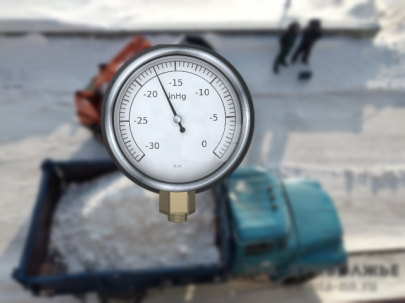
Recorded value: -17.5 inHg
